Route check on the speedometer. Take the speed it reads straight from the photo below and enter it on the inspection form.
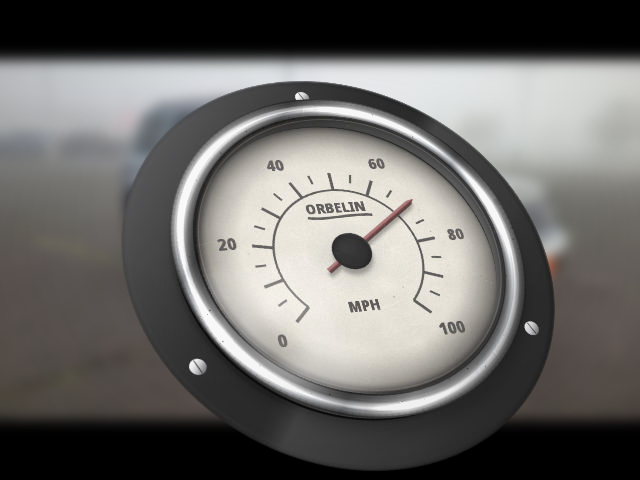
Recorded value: 70 mph
